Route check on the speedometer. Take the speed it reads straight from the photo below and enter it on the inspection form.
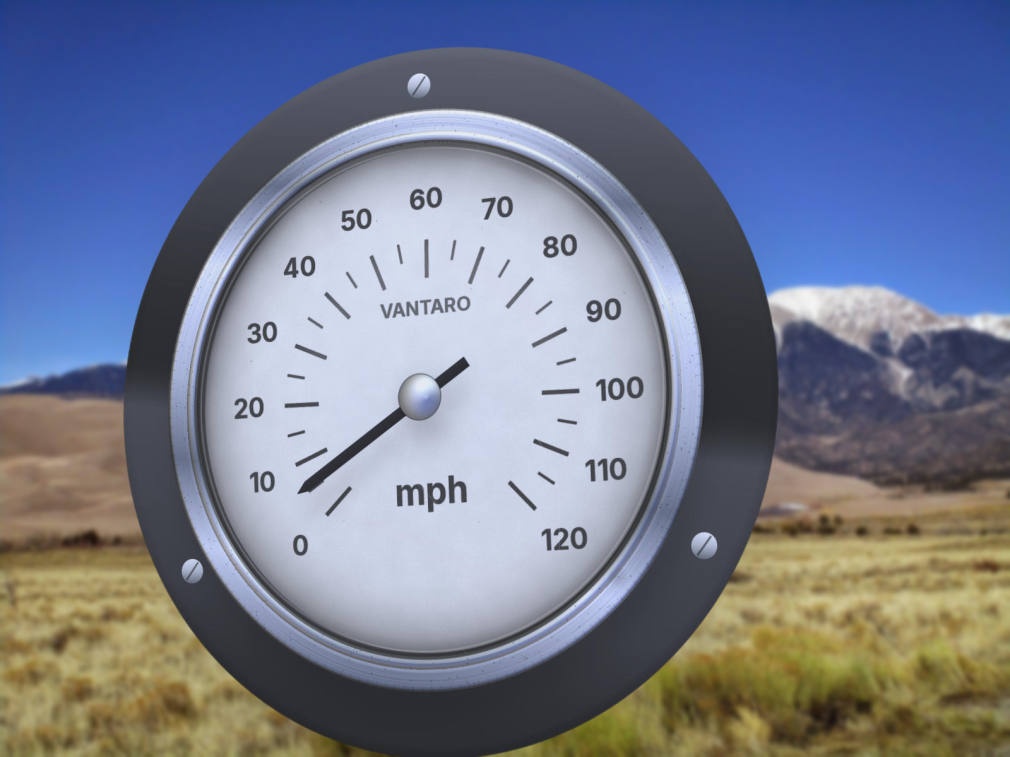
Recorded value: 5 mph
